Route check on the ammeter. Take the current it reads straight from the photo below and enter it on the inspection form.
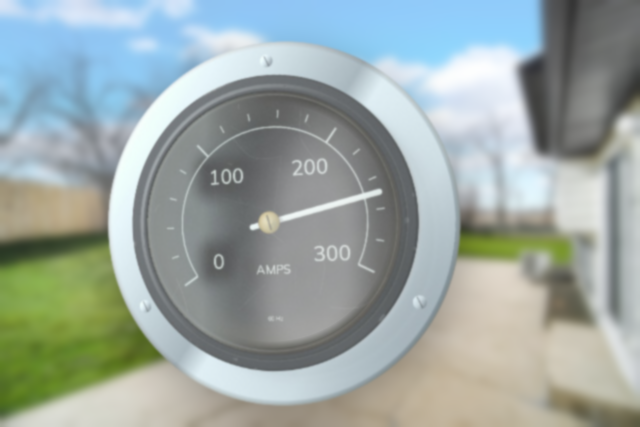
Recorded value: 250 A
